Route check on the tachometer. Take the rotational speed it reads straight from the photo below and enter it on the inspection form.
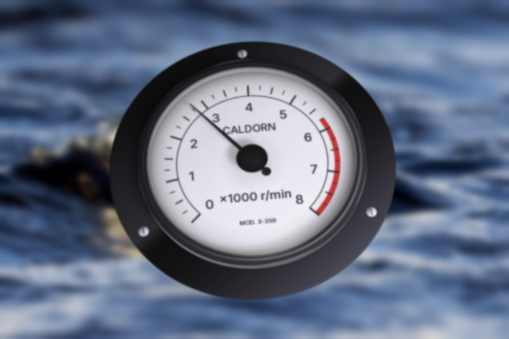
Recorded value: 2750 rpm
